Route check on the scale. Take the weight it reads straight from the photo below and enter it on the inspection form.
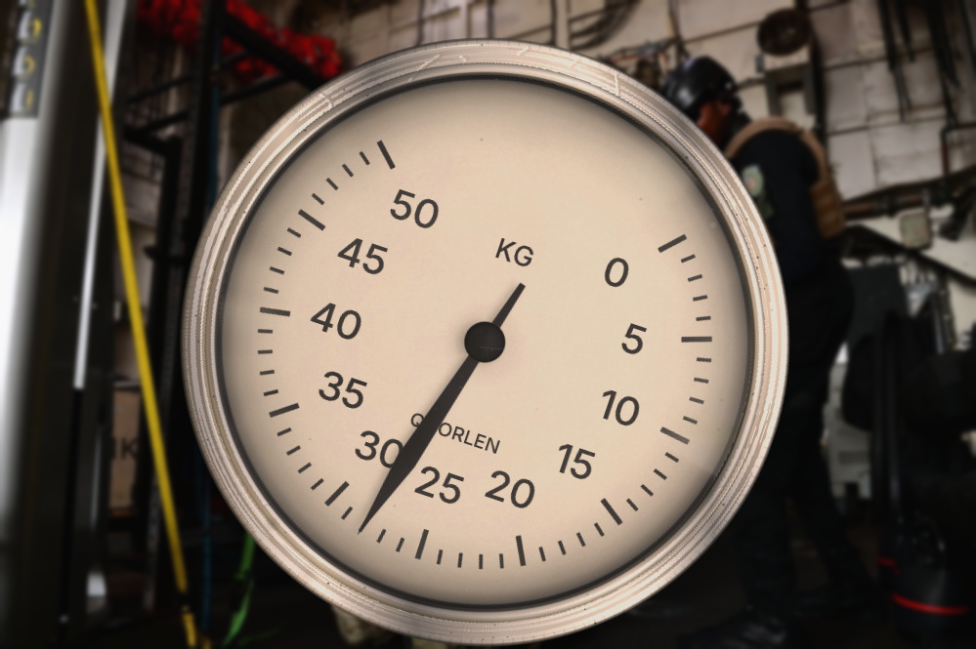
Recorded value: 28 kg
